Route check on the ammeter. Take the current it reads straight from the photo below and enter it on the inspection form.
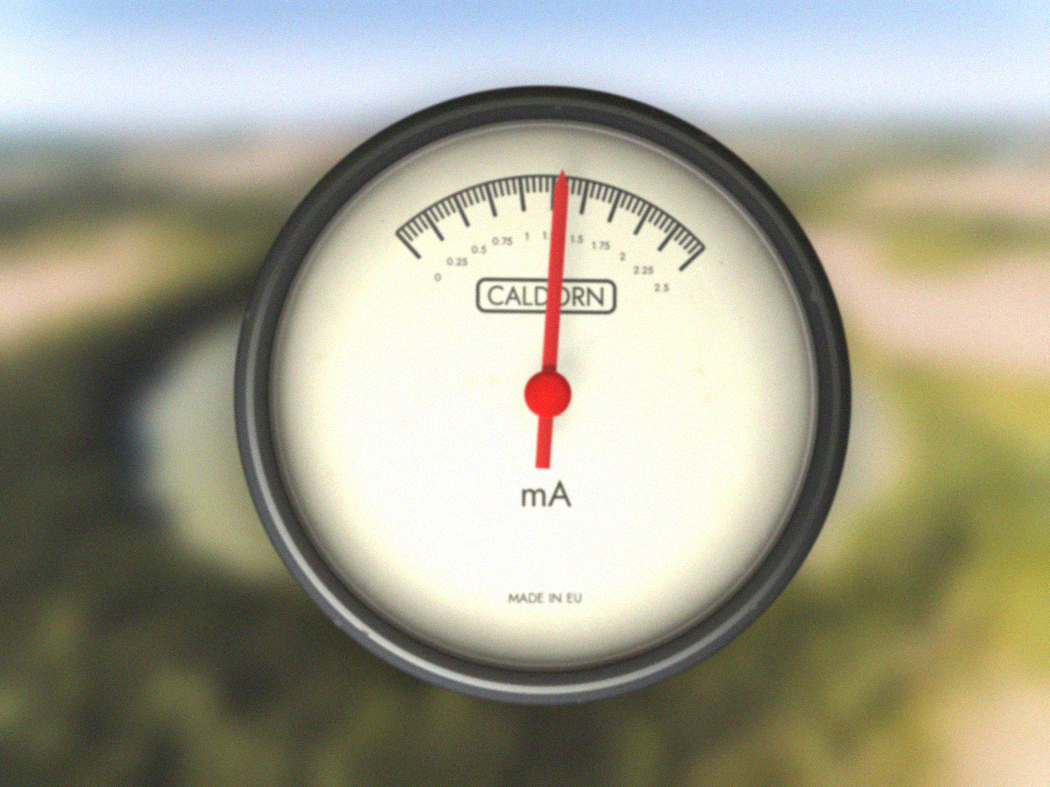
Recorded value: 1.3 mA
